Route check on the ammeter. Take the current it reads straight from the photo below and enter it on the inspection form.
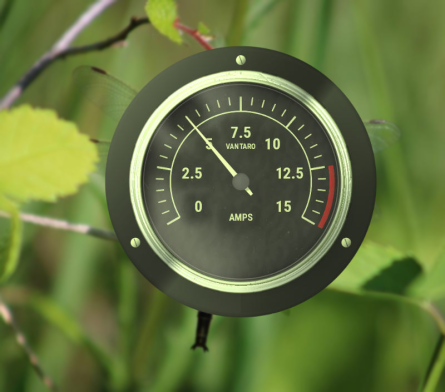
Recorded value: 5 A
